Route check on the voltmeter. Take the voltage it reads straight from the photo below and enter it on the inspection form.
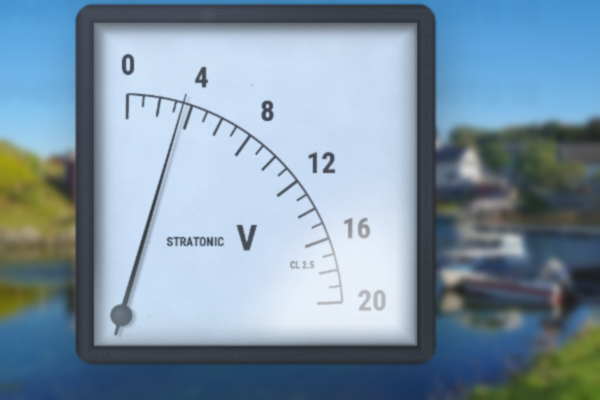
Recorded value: 3.5 V
